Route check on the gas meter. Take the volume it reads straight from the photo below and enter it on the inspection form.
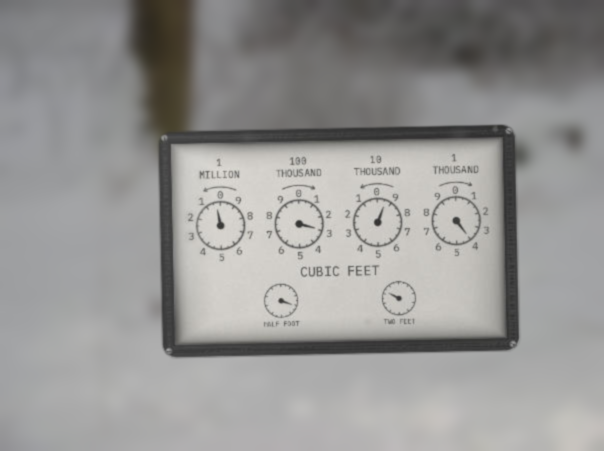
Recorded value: 29400 ft³
